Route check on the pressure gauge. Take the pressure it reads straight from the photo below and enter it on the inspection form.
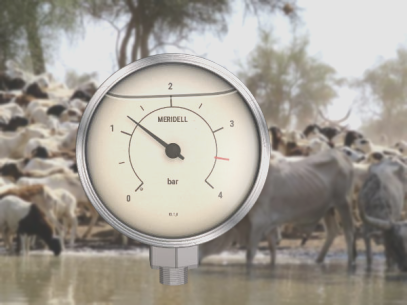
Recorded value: 1.25 bar
